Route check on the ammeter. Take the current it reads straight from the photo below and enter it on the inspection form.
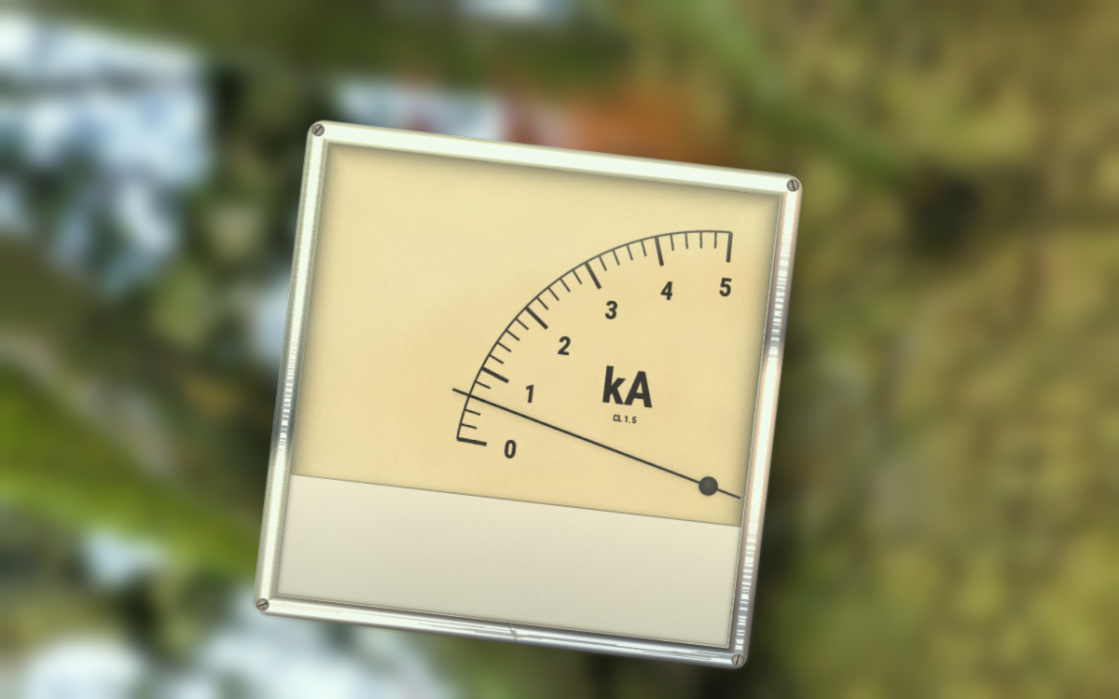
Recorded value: 0.6 kA
